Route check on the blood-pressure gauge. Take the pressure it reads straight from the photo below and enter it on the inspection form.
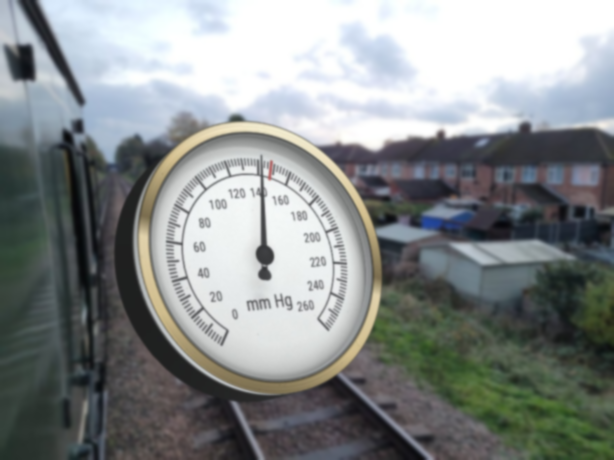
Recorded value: 140 mmHg
